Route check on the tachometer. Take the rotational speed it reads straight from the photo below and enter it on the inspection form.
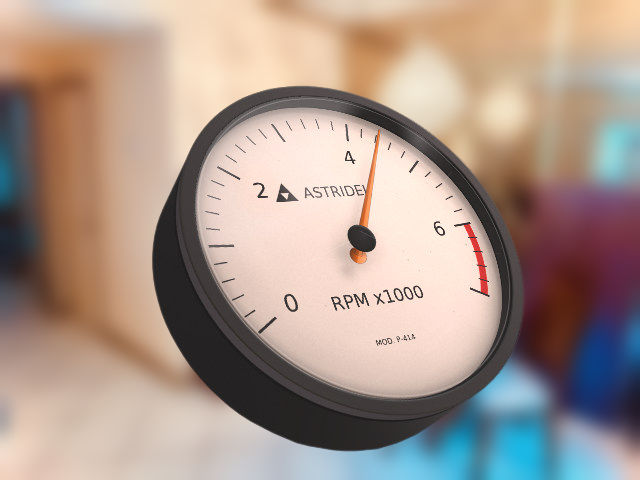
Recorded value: 4400 rpm
